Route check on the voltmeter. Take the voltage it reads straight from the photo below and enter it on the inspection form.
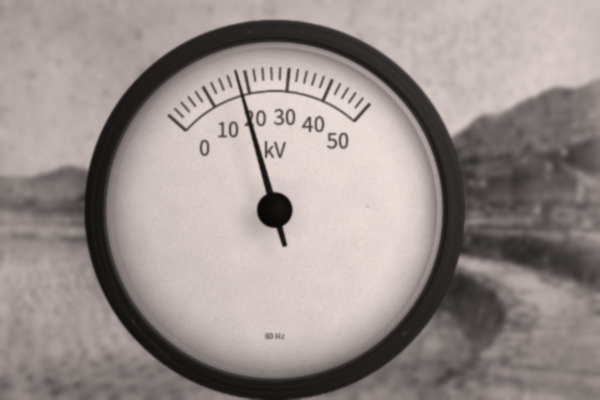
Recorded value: 18 kV
